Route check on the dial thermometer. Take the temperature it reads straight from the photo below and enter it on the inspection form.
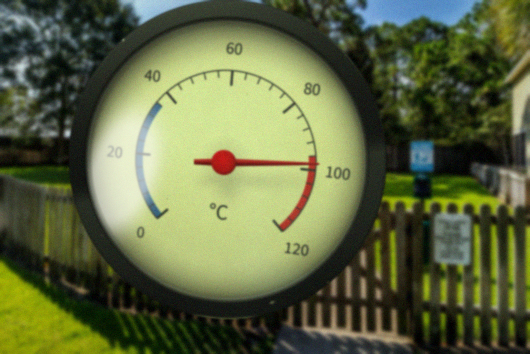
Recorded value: 98 °C
